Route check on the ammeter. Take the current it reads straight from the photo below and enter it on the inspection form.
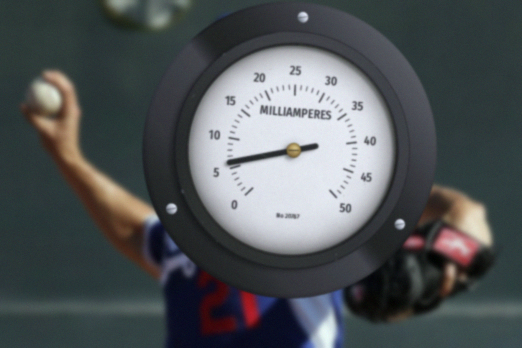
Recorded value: 6 mA
